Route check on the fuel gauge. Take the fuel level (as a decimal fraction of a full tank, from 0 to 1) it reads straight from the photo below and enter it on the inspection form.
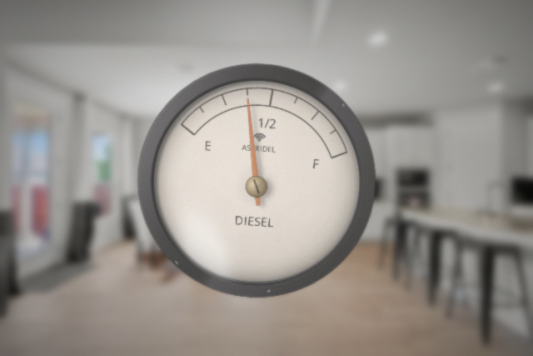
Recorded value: 0.375
